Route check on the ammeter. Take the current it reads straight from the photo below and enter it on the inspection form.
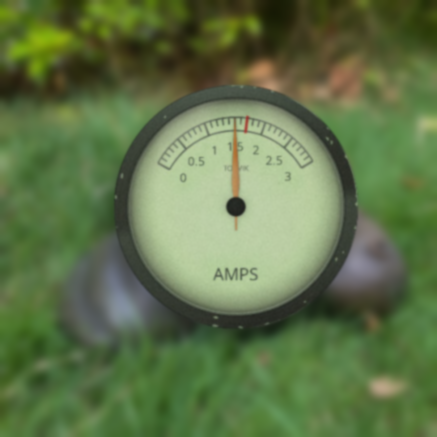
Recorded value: 1.5 A
